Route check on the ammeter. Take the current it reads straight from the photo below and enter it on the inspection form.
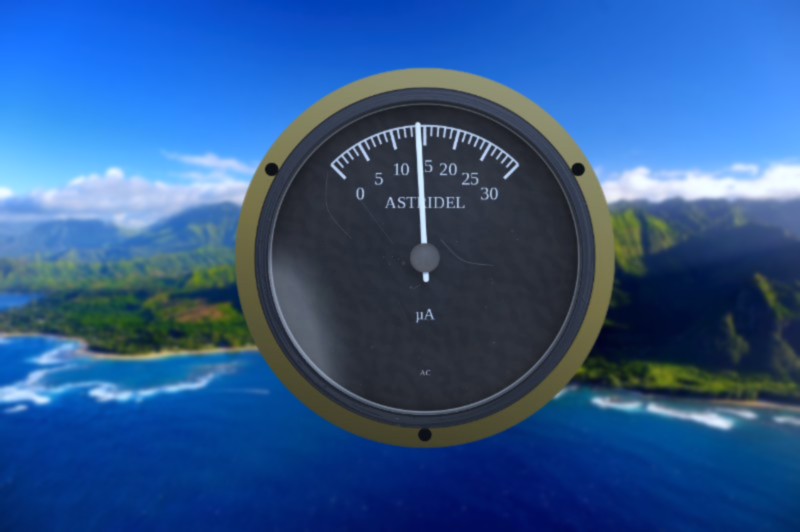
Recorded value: 14 µA
